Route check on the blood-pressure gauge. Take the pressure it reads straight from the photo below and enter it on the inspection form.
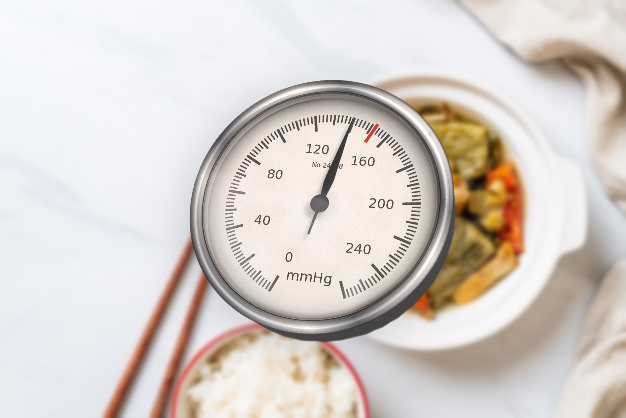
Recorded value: 140 mmHg
